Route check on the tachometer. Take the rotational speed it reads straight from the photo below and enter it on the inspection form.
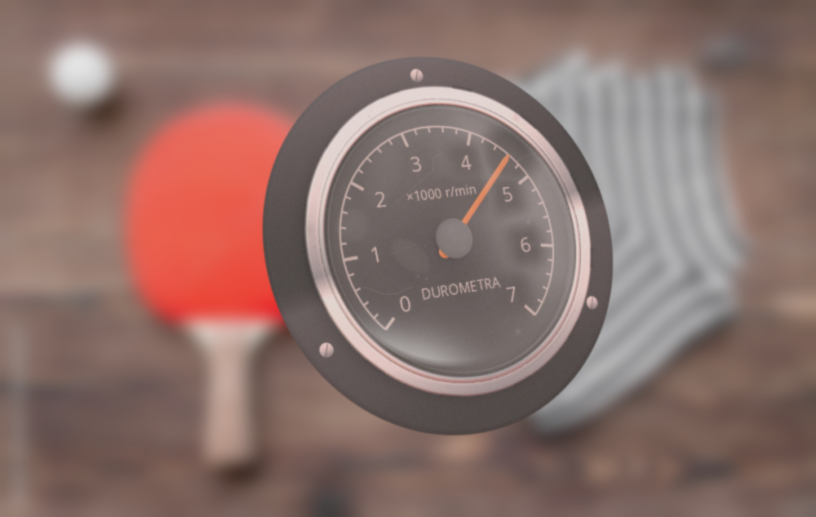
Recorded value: 4600 rpm
